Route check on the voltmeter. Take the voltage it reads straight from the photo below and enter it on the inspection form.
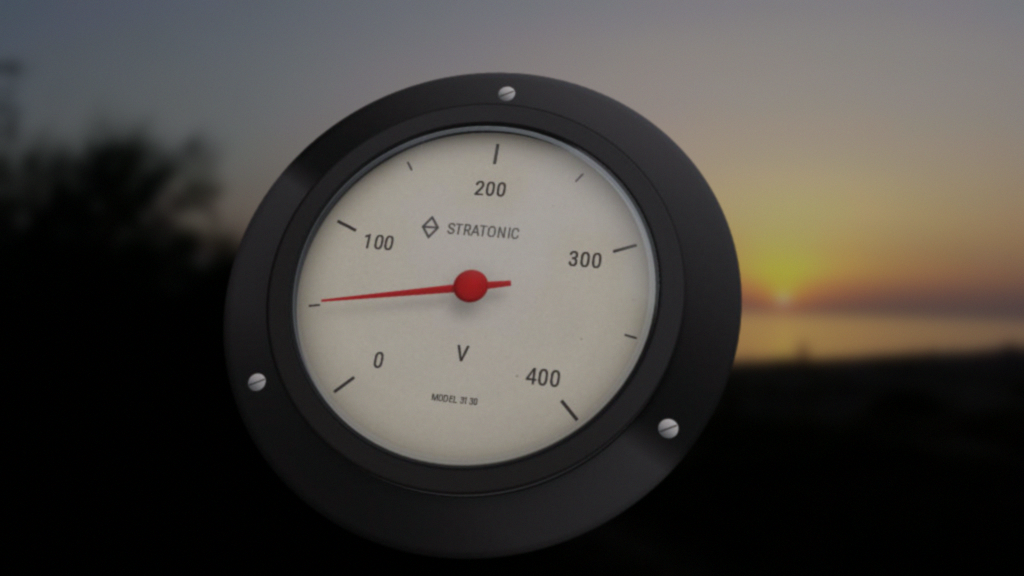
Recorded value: 50 V
